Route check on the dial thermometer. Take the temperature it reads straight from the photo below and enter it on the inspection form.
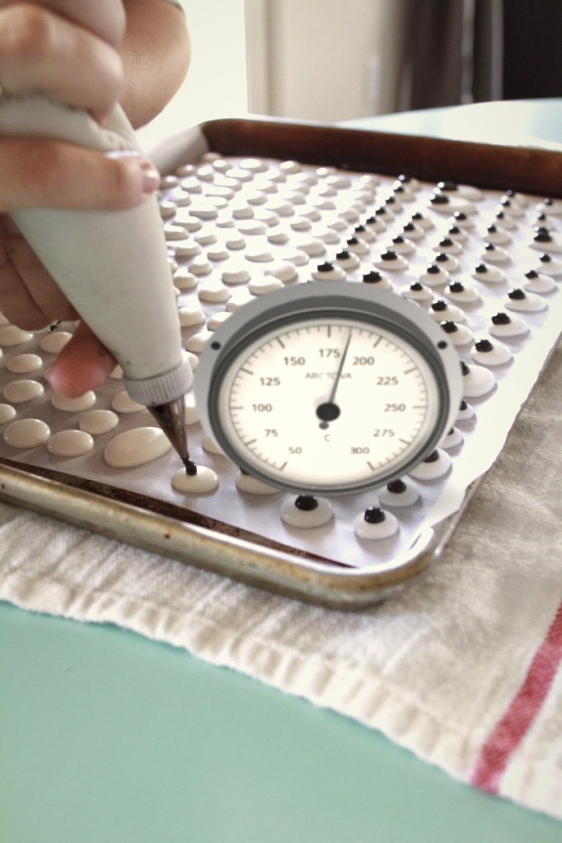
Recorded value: 185 °C
